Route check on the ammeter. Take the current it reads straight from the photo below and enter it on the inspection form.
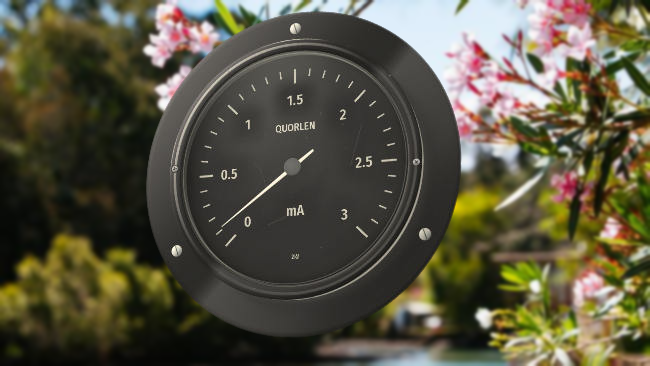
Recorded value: 0.1 mA
